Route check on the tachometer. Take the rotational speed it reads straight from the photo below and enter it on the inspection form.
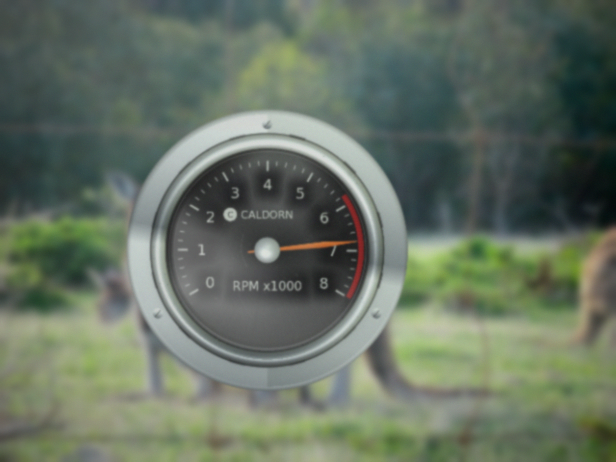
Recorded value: 6800 rpm
